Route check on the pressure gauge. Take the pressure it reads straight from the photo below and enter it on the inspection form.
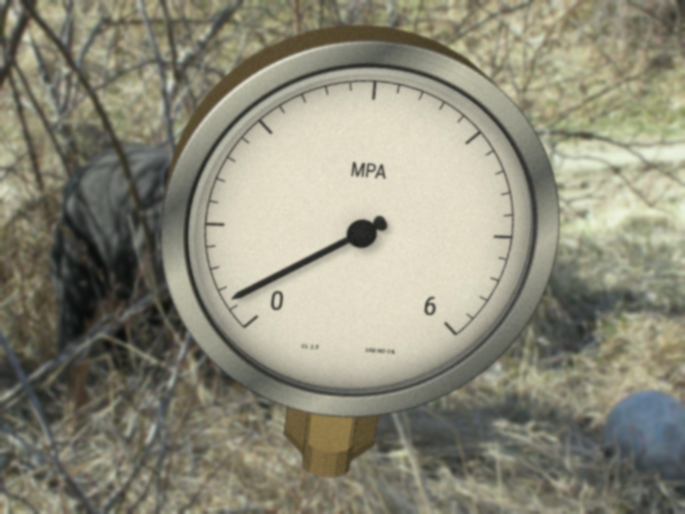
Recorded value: 0.3 MPa
